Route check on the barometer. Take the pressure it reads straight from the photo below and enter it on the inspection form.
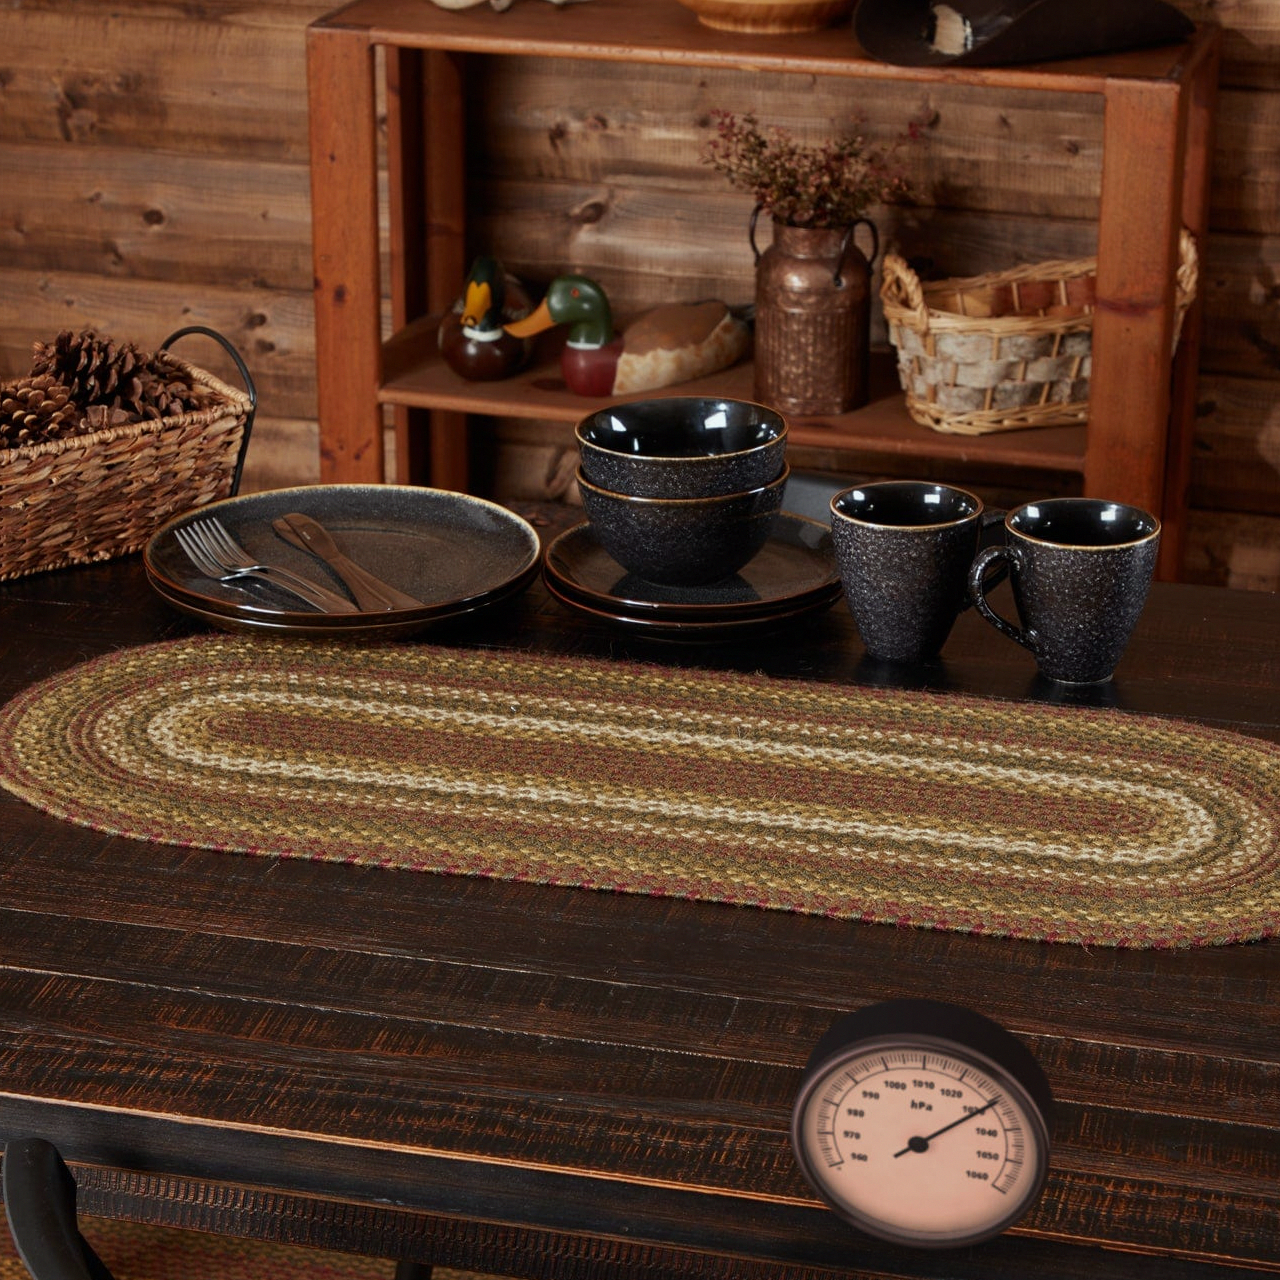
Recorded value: 1030 hPa
